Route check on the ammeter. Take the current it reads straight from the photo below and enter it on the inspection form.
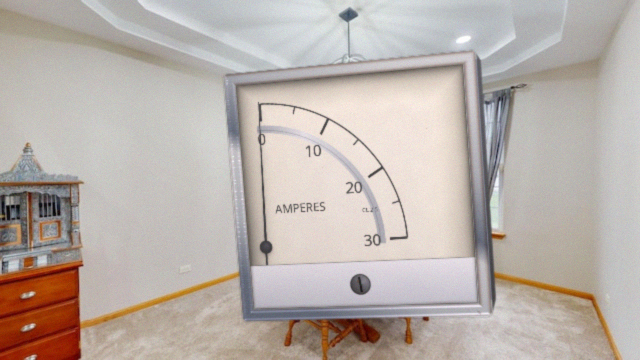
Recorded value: 0 A
